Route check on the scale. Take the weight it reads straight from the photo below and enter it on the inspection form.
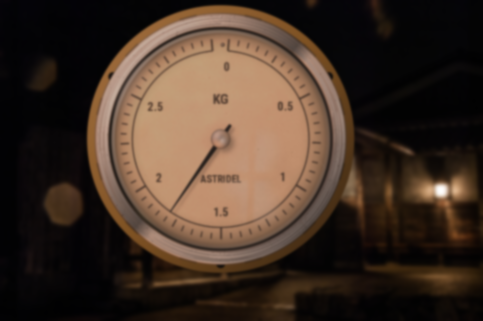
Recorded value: 1.8 kg
